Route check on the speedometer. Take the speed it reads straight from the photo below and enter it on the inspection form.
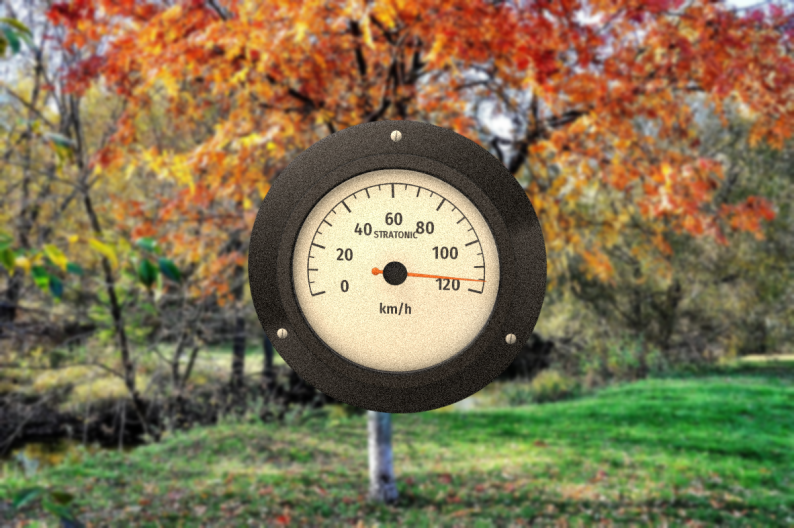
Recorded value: 115 km/h
